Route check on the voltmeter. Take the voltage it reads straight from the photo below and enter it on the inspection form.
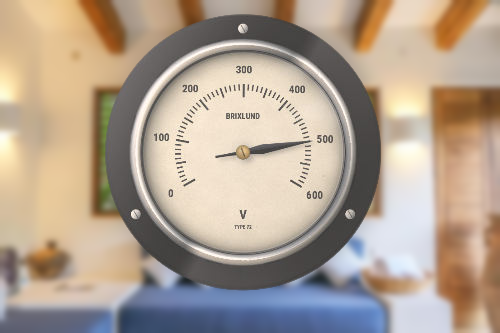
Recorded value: 500 V
